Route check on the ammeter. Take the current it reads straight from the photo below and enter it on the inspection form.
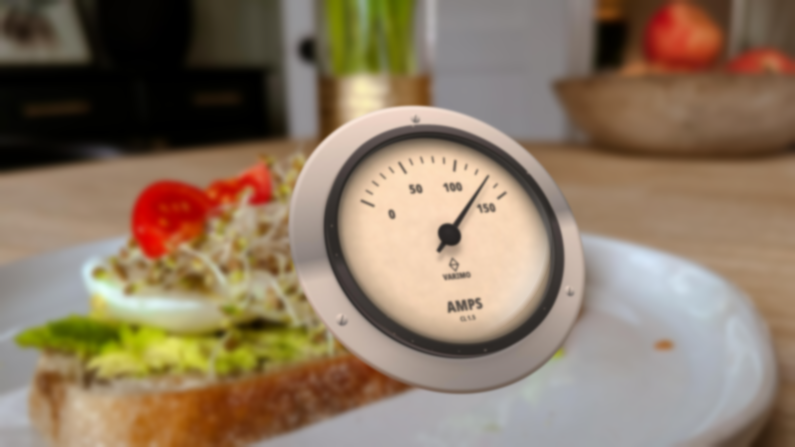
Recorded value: 130 A
